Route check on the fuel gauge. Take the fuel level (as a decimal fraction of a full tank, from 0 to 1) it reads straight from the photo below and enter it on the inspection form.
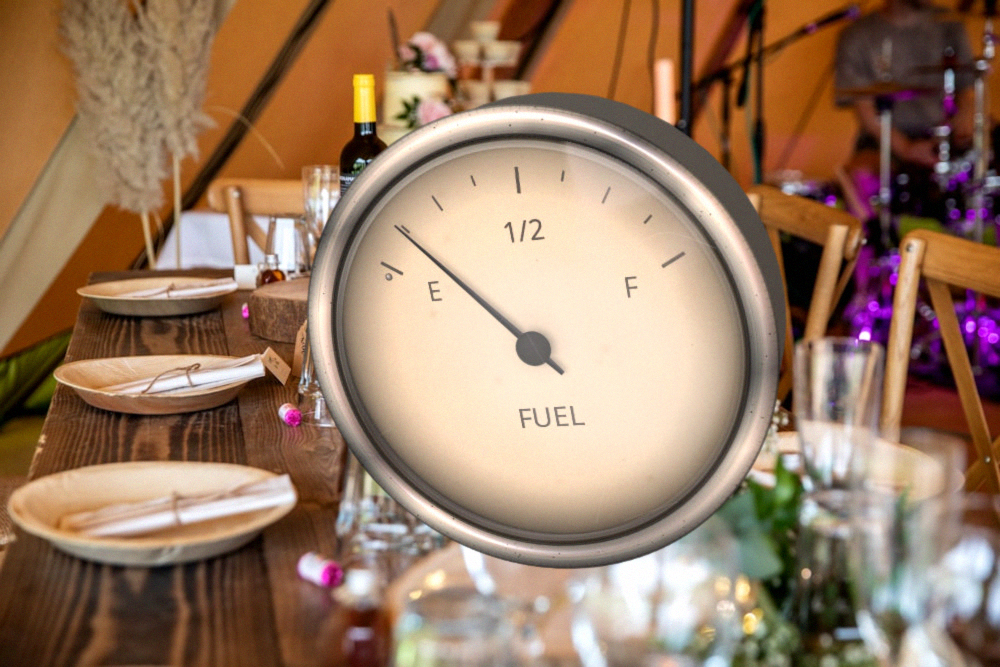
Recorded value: 0.125
